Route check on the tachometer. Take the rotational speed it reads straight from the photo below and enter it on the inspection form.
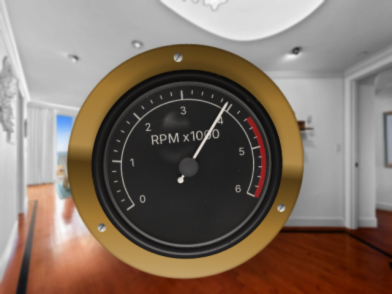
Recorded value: 3900 rpm
